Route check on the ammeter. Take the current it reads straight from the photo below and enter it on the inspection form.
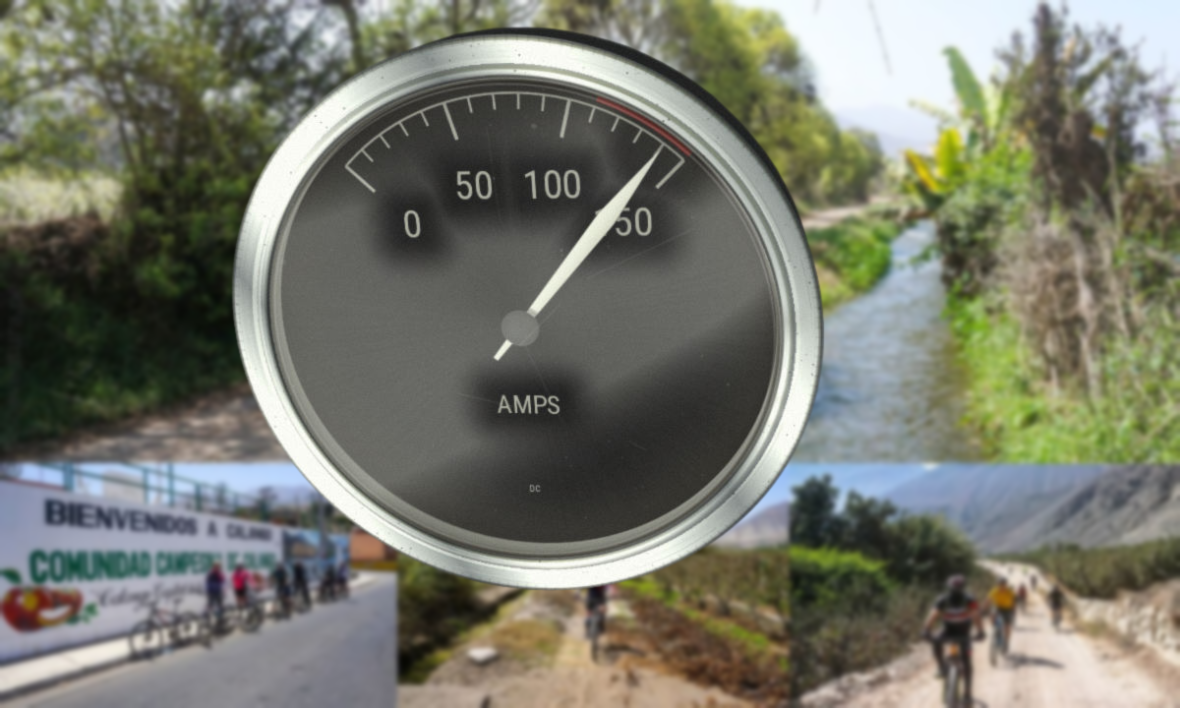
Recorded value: 140 A
